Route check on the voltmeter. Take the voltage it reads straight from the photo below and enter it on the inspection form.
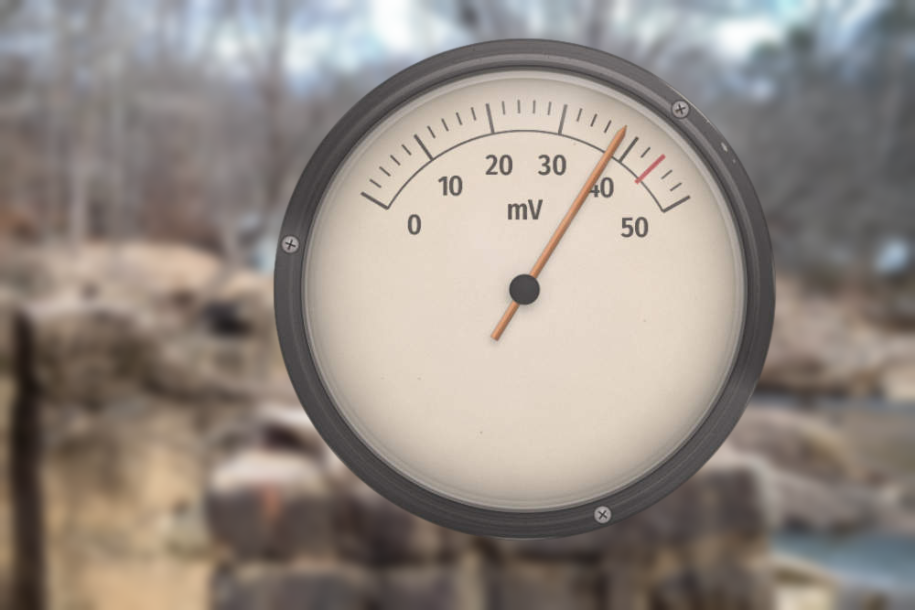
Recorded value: 38 mV
